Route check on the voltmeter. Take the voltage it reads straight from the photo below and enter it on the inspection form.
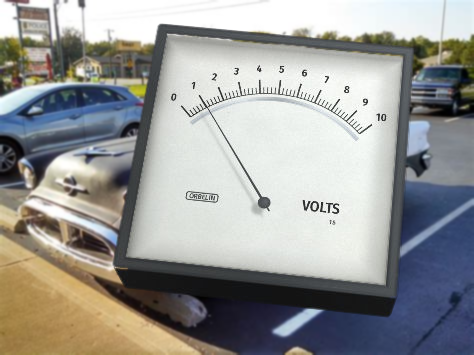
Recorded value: 1 V
